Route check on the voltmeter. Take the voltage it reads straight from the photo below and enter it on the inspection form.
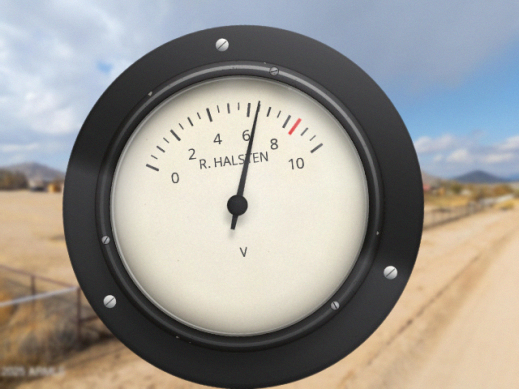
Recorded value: 6.5 V
